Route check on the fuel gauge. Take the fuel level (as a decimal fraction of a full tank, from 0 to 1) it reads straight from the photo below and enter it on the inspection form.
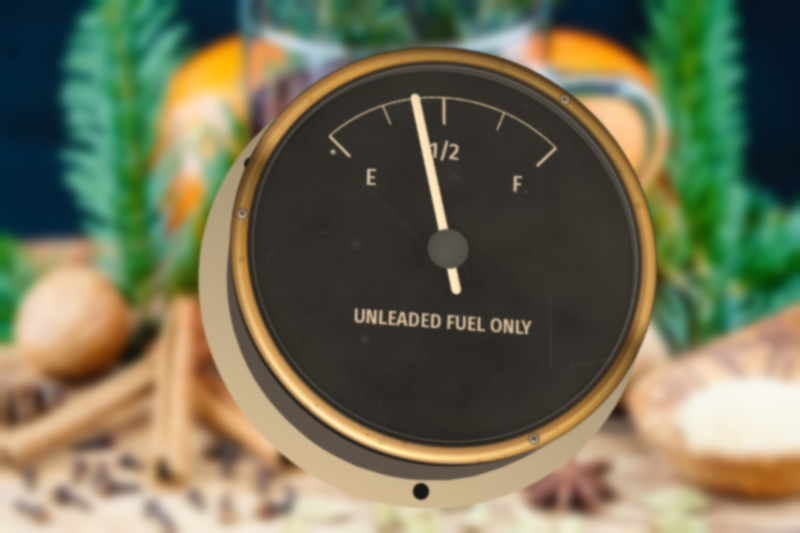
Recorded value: 0.375
